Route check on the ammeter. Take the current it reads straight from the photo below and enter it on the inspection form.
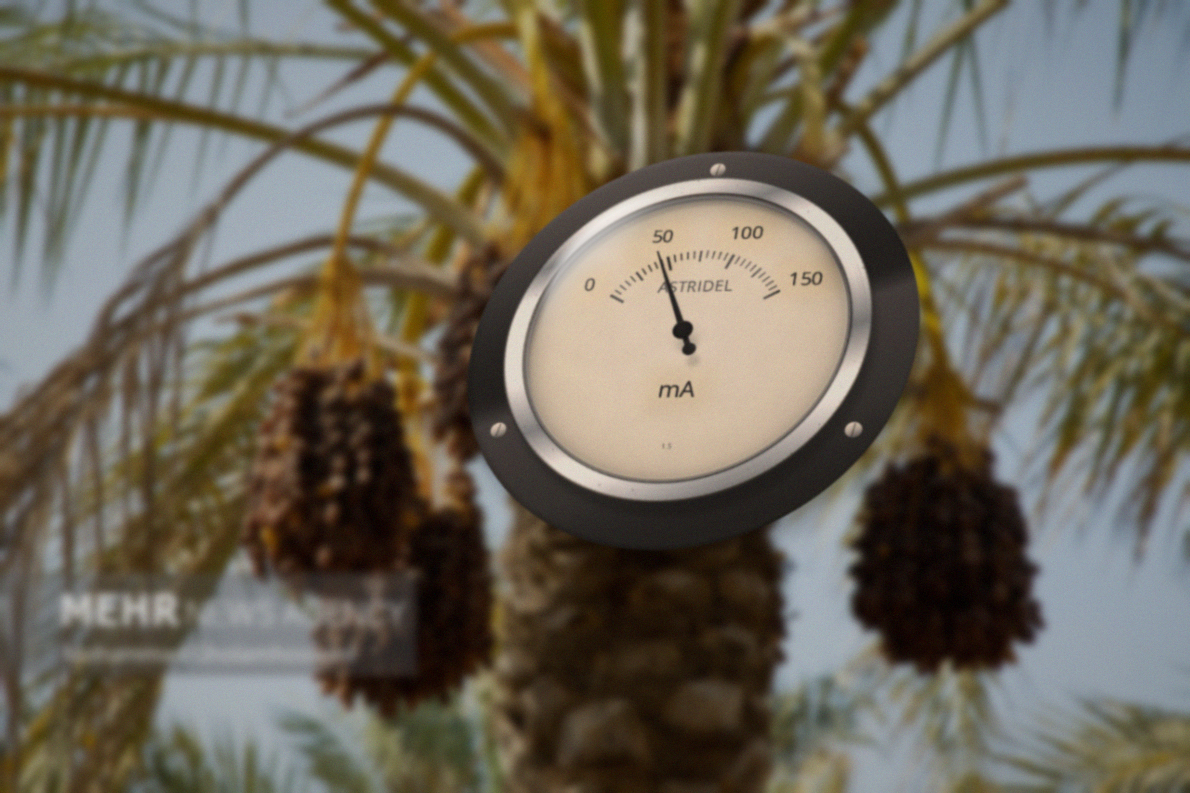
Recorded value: 45 mA
